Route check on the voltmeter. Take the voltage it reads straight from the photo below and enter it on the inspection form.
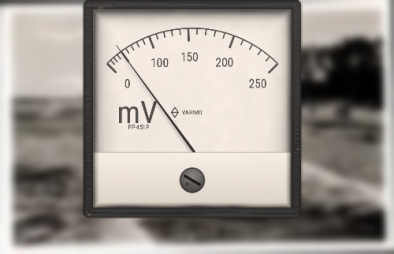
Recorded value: 50 mV
